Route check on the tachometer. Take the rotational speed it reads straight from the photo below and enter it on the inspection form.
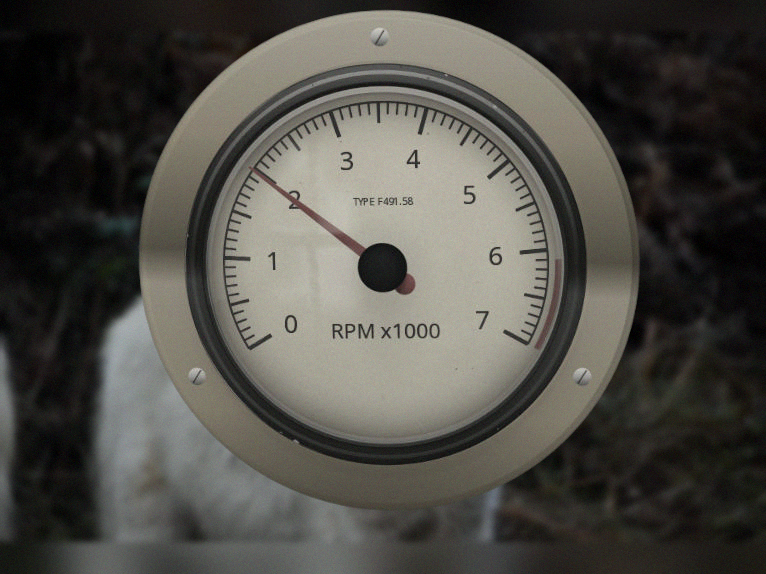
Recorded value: 2000 rpm
